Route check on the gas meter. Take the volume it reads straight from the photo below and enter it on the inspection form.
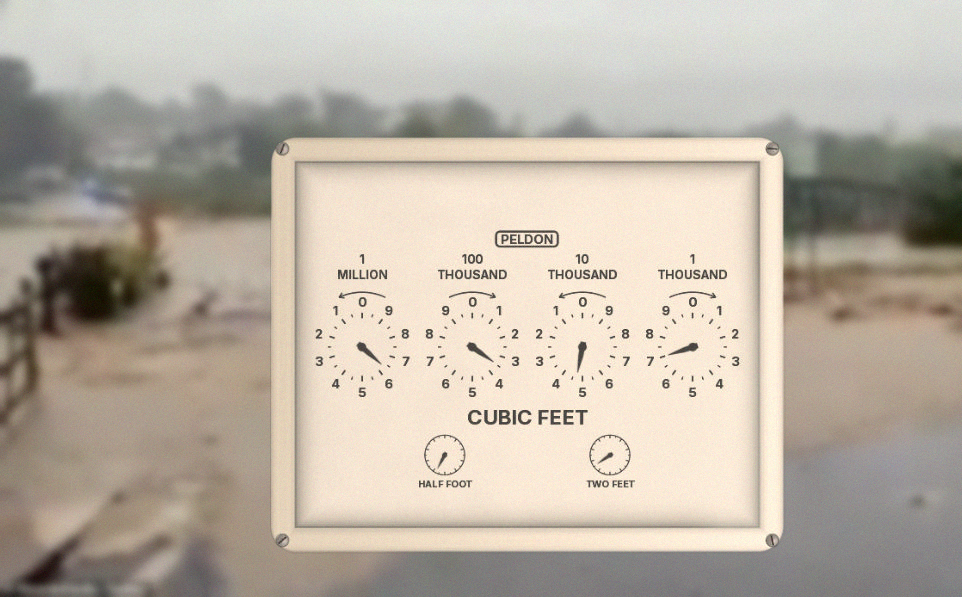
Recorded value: 634700 ft³
